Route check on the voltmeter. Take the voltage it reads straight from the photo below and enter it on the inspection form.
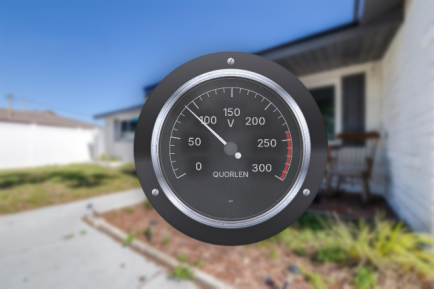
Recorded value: 90 V
